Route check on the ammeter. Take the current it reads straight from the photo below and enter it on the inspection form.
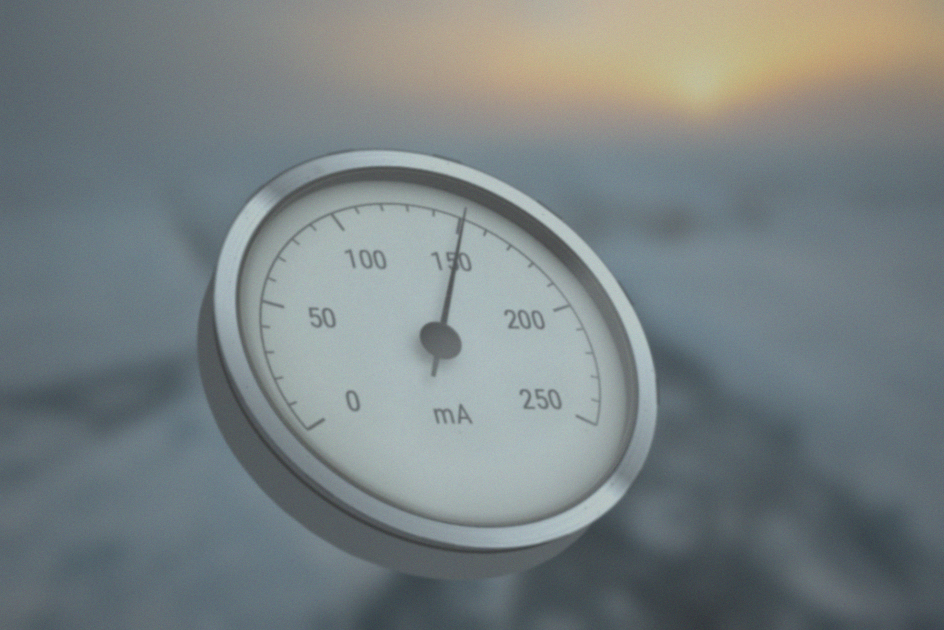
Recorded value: 150 mA
